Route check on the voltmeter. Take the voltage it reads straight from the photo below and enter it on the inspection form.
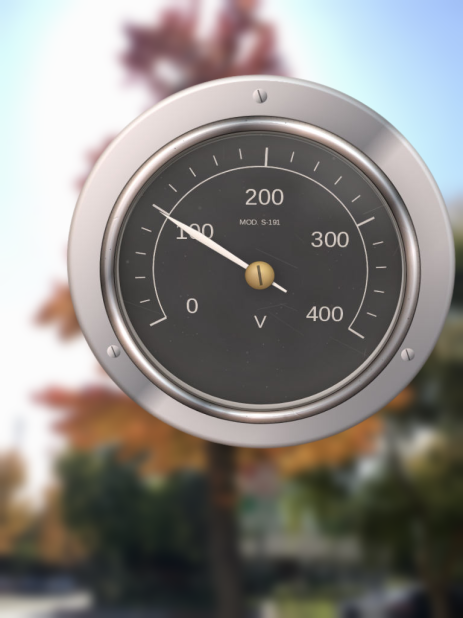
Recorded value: 100 V
